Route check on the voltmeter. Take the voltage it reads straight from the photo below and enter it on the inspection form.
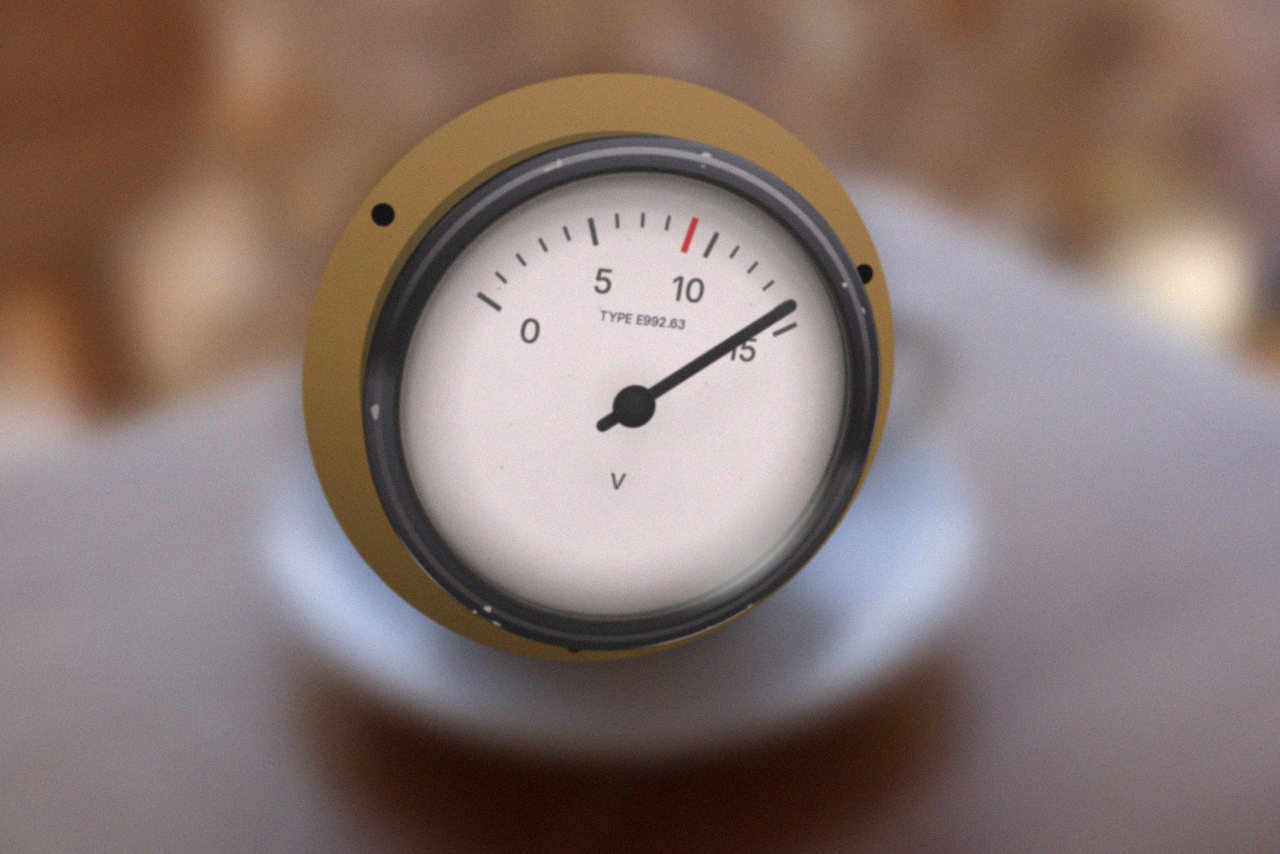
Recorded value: 14 V
